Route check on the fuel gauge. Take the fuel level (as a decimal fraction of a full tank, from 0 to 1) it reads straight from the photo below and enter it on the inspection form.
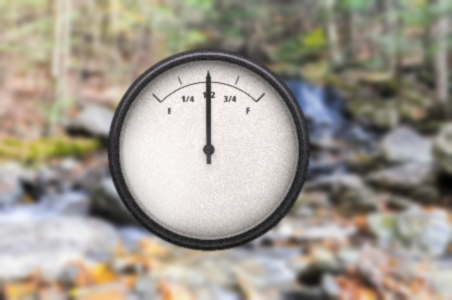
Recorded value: 0.5
